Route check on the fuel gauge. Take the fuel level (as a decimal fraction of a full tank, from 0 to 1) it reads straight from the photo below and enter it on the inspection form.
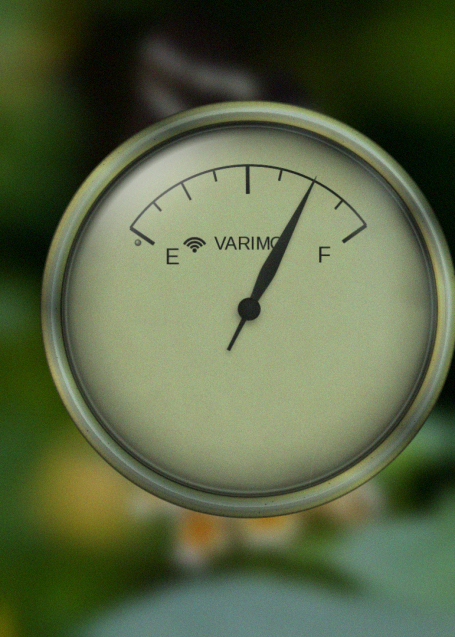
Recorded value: 0.75
